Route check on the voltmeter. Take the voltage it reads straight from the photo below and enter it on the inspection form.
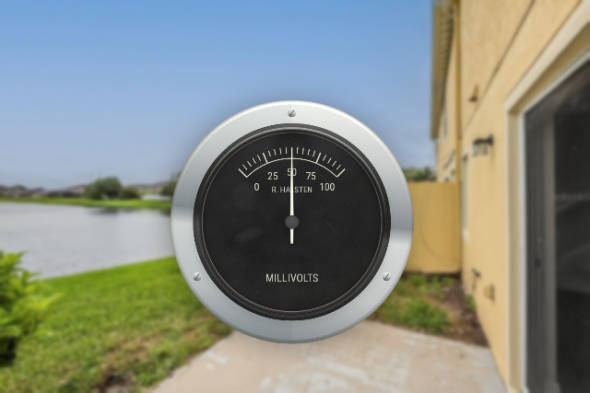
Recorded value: 50 mV
